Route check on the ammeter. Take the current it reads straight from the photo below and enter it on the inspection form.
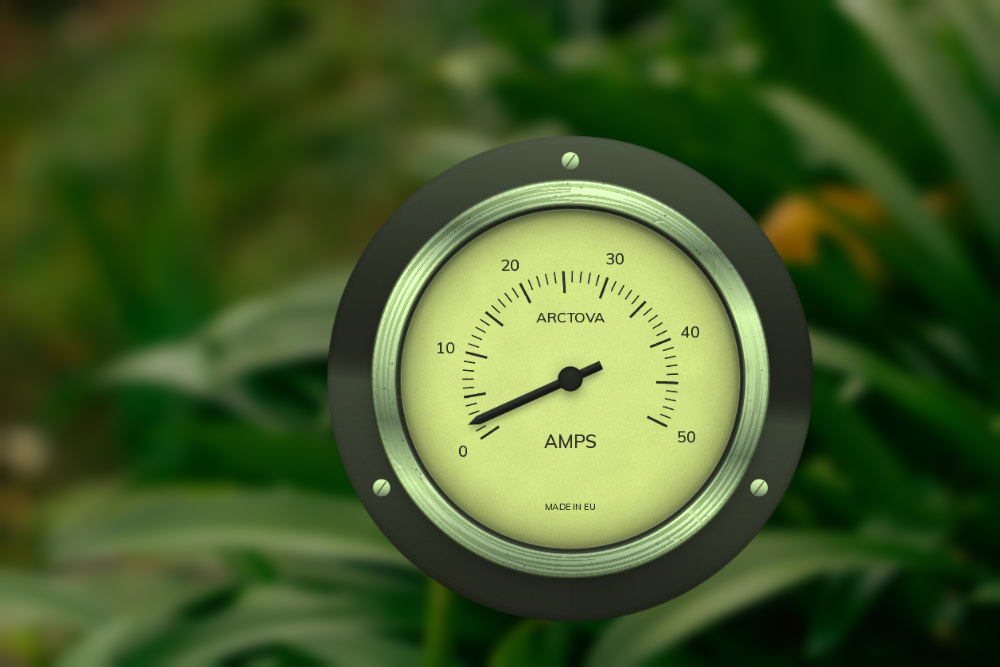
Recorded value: 2 A
